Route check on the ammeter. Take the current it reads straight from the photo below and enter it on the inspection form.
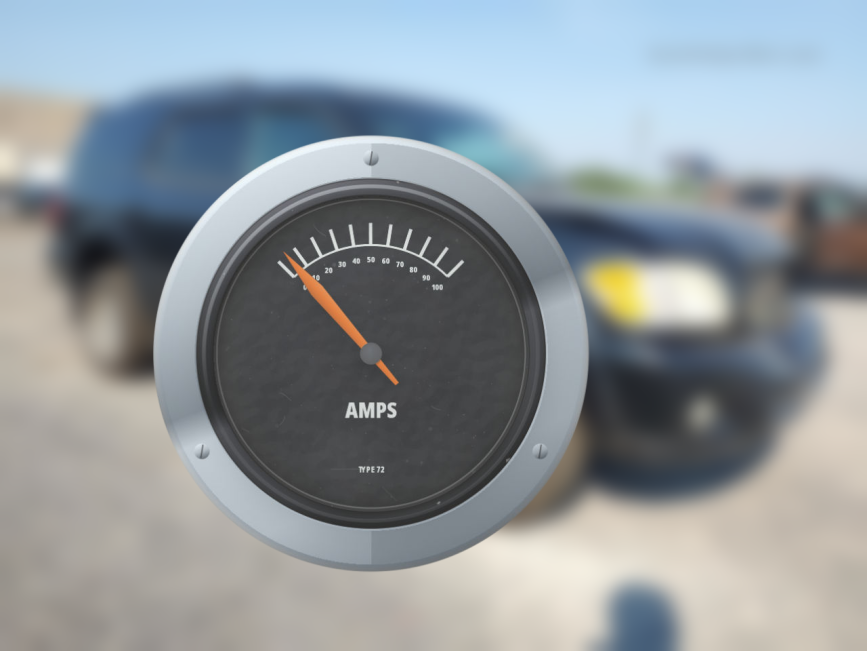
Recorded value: 5 A
